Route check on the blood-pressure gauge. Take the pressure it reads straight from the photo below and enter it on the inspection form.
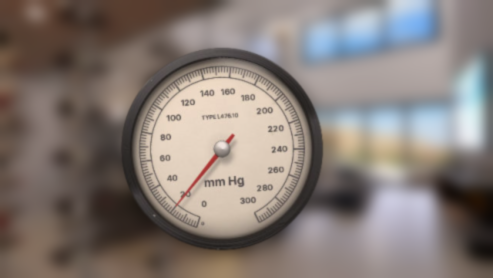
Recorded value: 20 mmHg
